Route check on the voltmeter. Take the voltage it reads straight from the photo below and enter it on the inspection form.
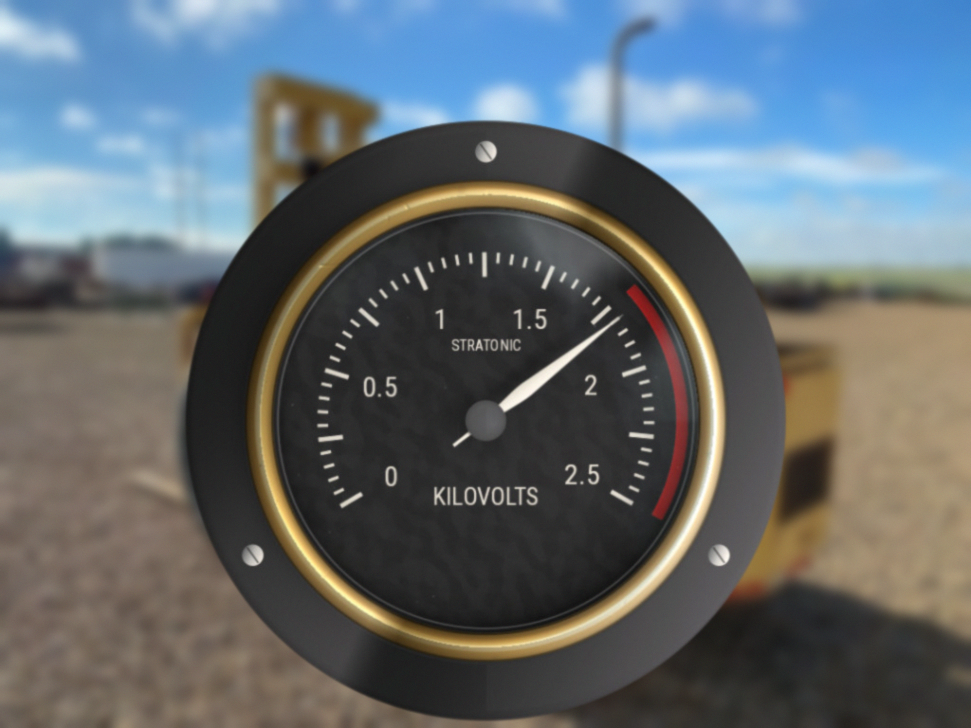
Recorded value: 1.8 kV
